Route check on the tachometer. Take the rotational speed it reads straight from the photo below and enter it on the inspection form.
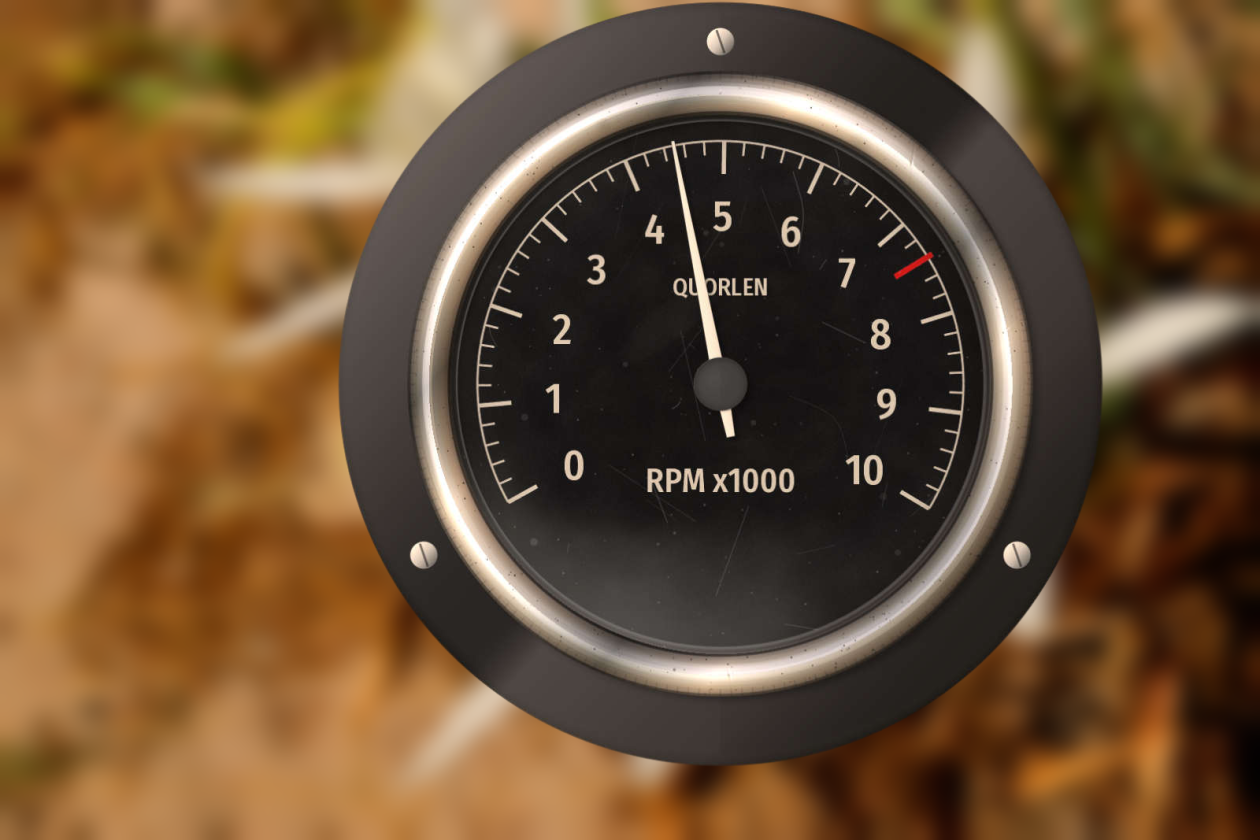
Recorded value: 4500 rpm
